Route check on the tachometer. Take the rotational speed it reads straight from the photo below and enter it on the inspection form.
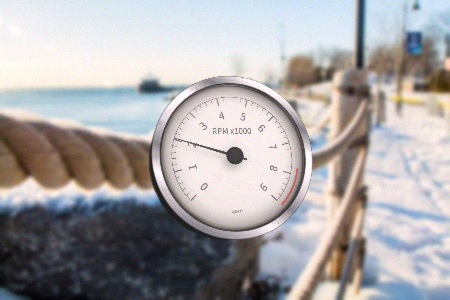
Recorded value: 2000 rpm
